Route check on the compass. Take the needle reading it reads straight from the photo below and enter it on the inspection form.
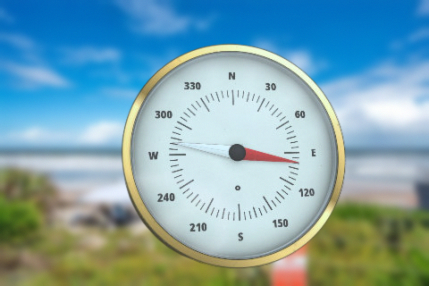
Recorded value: 100 °
